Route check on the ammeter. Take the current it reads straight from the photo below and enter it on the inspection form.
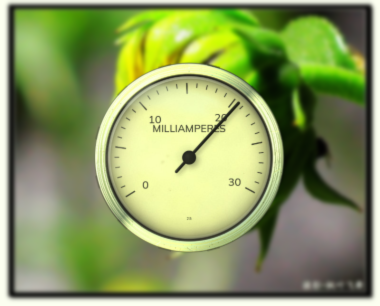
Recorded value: 20.5 mA
